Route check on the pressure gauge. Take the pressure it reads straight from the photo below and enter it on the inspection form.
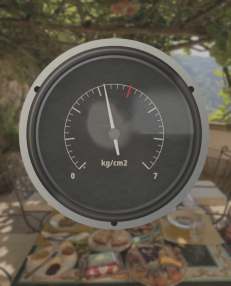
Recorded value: 3.2 kg/cm²
